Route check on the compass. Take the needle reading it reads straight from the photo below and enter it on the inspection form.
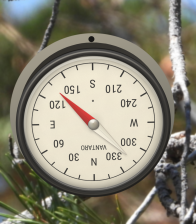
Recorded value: 135 °
